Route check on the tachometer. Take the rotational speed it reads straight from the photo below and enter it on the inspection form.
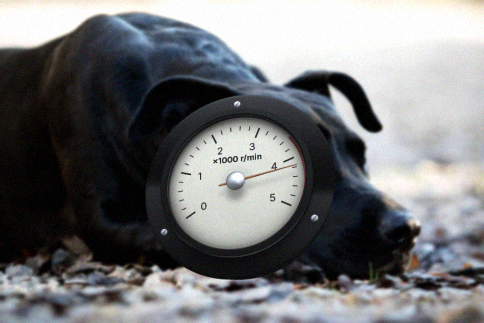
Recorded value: 4200 rpm
